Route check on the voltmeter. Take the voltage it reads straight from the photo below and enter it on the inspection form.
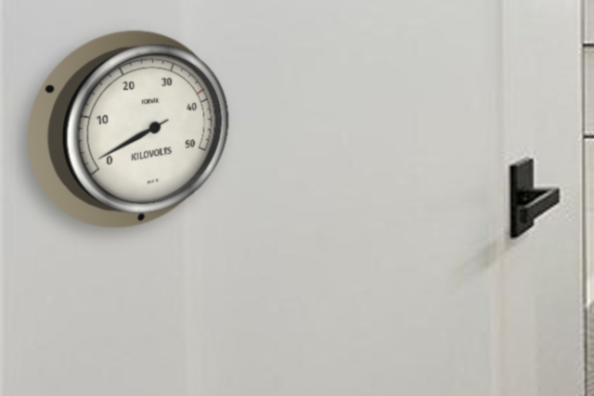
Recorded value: 2 kV
